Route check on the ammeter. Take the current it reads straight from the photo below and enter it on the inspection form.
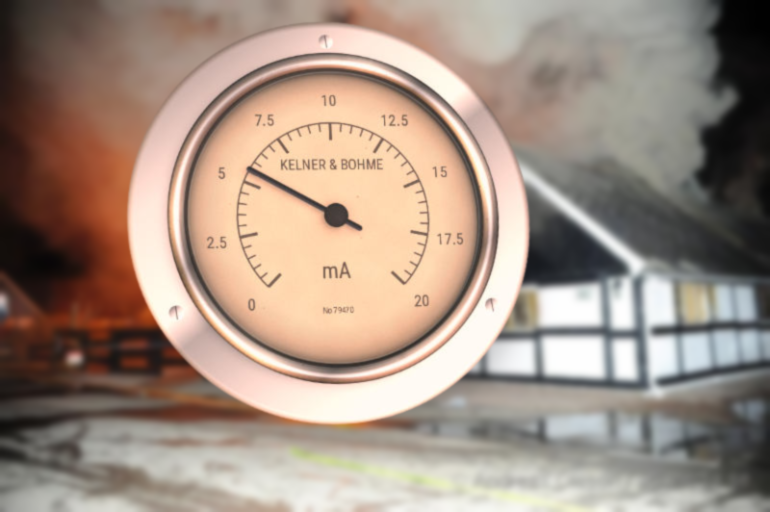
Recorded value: 5.5 mA
